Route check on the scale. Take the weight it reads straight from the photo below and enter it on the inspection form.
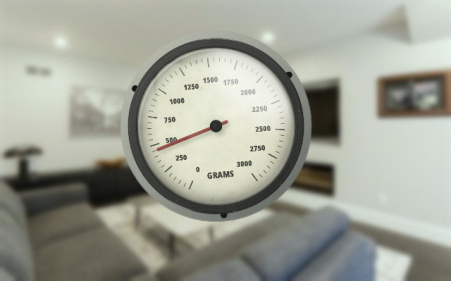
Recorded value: 450 g
